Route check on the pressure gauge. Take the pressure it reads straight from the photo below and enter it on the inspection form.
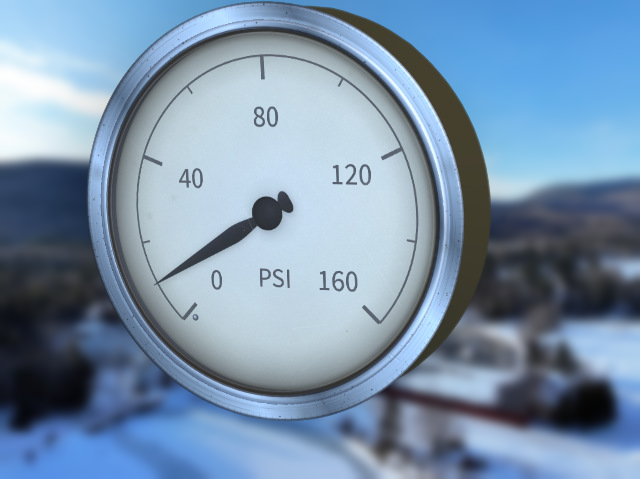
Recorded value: 10 psi
